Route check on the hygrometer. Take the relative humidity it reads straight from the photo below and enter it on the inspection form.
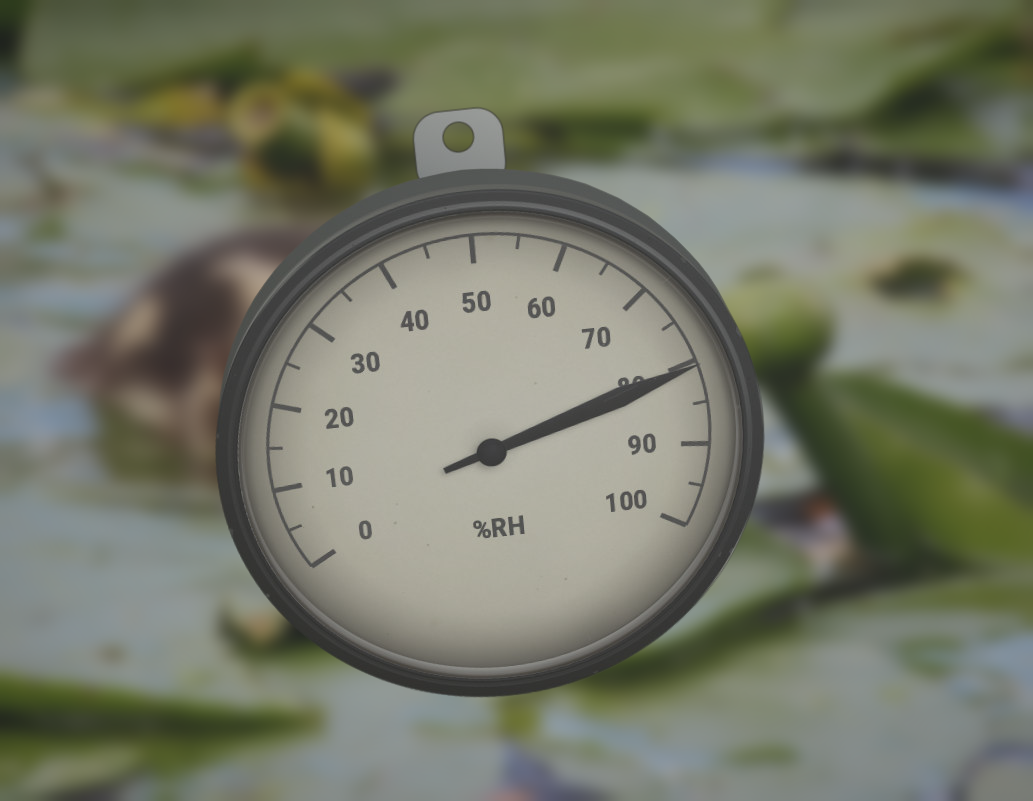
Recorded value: 80 %
